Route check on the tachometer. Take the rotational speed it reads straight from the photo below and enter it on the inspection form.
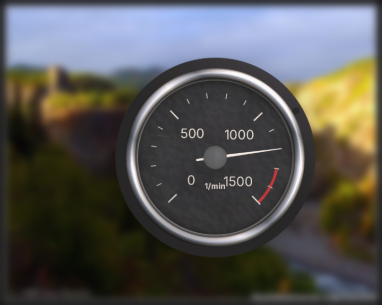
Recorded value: 1200 rpm
